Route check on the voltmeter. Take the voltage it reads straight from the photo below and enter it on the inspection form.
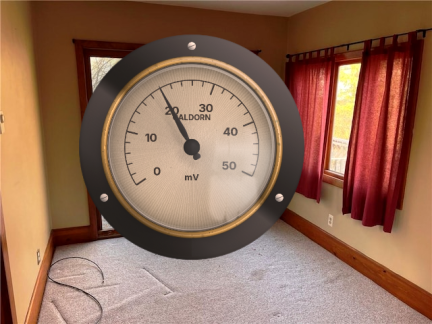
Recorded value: 20 mV
